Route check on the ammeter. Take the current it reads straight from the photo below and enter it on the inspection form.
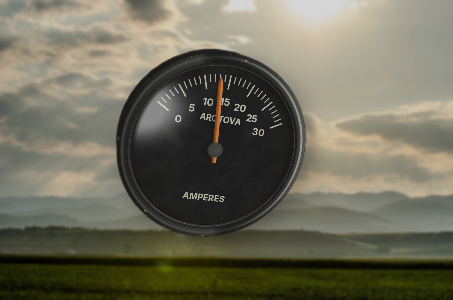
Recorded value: 13 A
